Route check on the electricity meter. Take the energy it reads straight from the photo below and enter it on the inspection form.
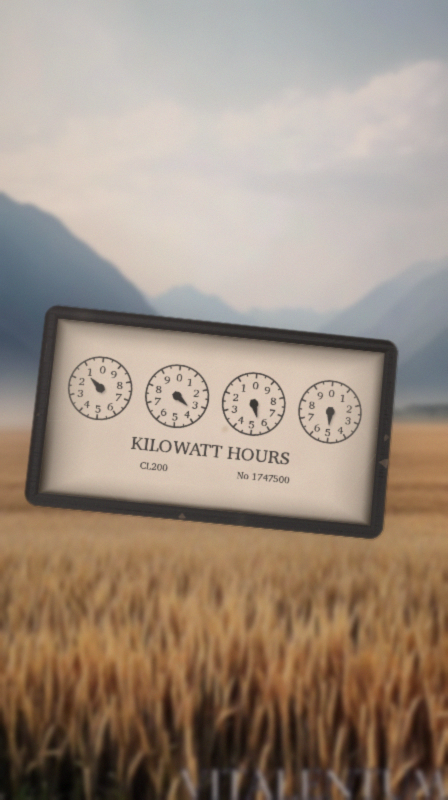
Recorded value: 1355 kWh
